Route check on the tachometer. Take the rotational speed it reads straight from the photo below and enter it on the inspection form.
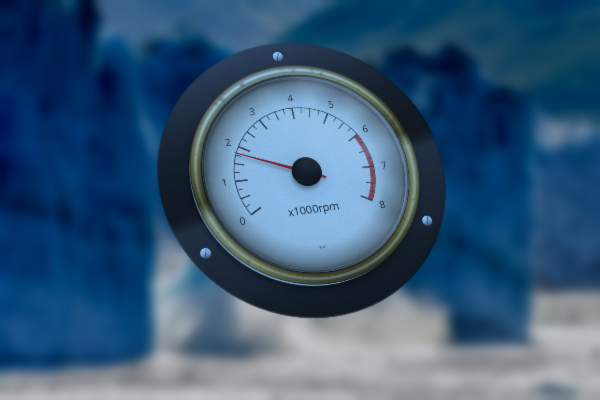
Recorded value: 1750 rpm
